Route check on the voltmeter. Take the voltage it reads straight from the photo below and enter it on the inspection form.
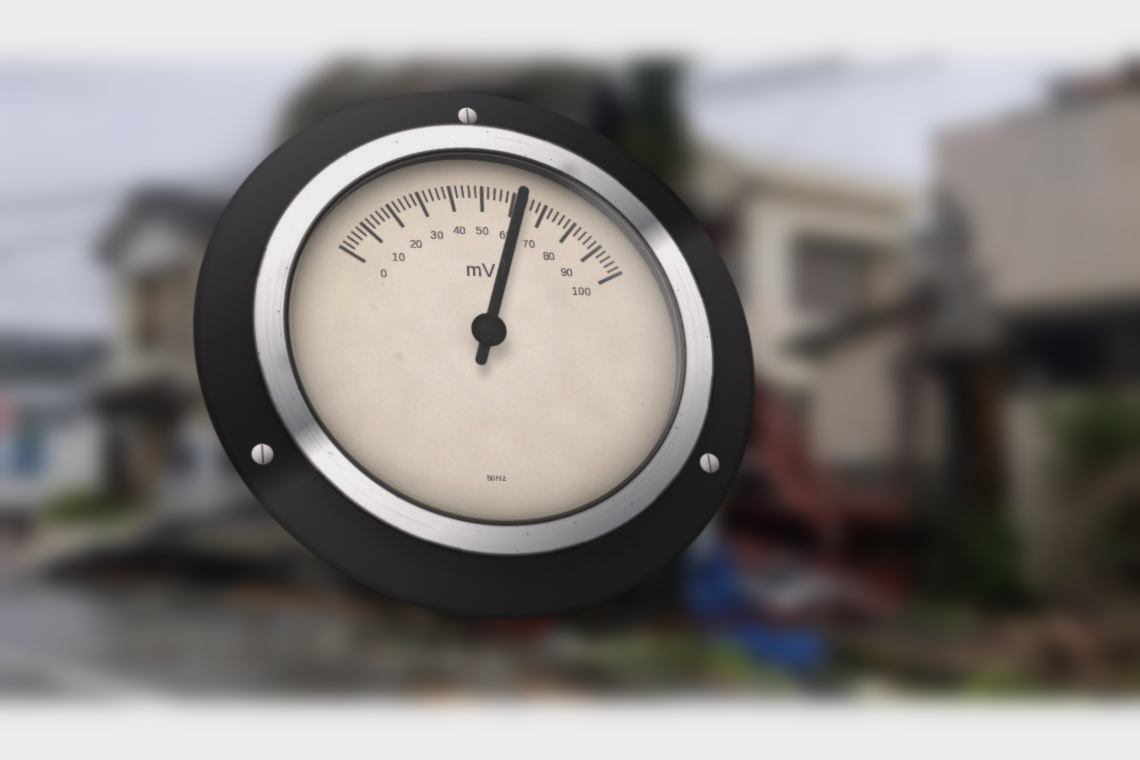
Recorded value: 62 mV
